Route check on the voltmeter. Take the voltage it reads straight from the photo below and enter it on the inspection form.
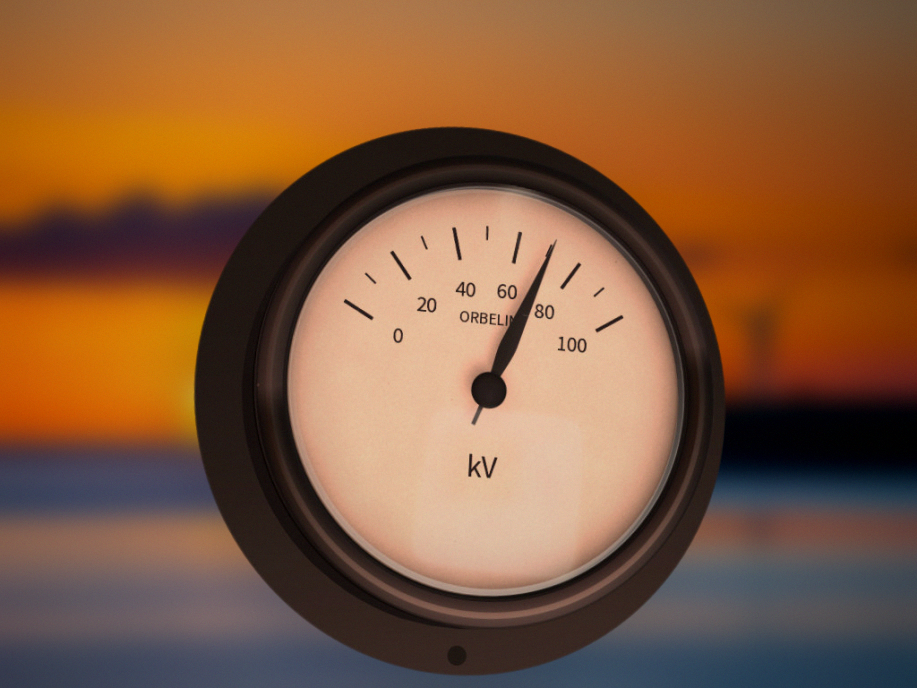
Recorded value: 70 kV
